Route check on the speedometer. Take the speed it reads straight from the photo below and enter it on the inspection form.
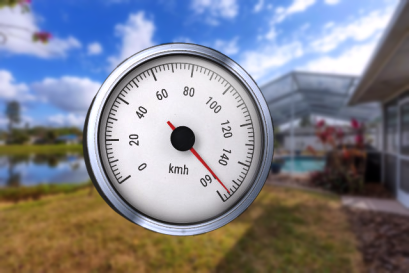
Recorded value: 156 km/h
